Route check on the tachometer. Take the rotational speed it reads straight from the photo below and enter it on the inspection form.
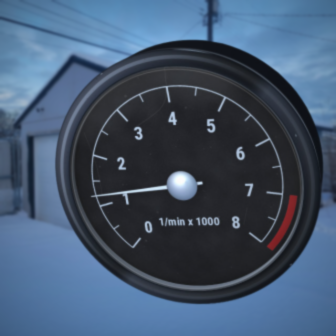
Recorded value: 1250 rpm
